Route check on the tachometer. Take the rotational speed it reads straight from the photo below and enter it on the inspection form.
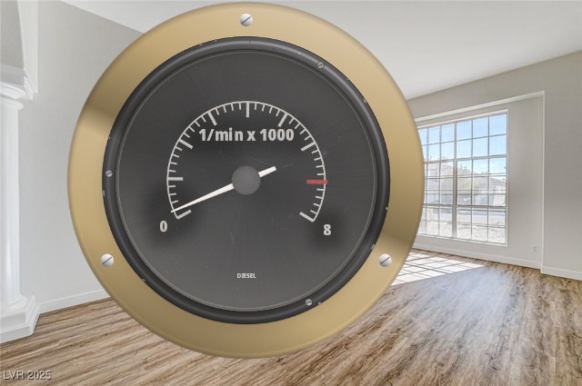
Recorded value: 200 rpm
